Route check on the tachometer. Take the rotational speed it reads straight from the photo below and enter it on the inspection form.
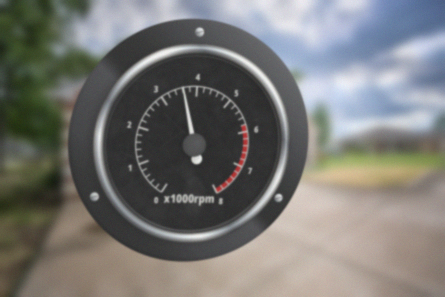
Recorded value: 3600 rpm
